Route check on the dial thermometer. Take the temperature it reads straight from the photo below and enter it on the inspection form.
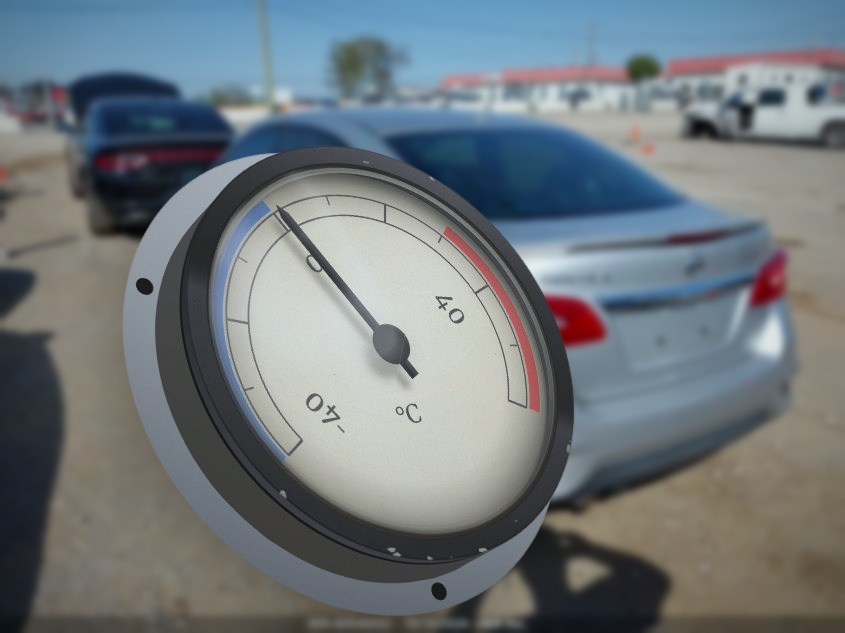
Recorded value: 0 °C
